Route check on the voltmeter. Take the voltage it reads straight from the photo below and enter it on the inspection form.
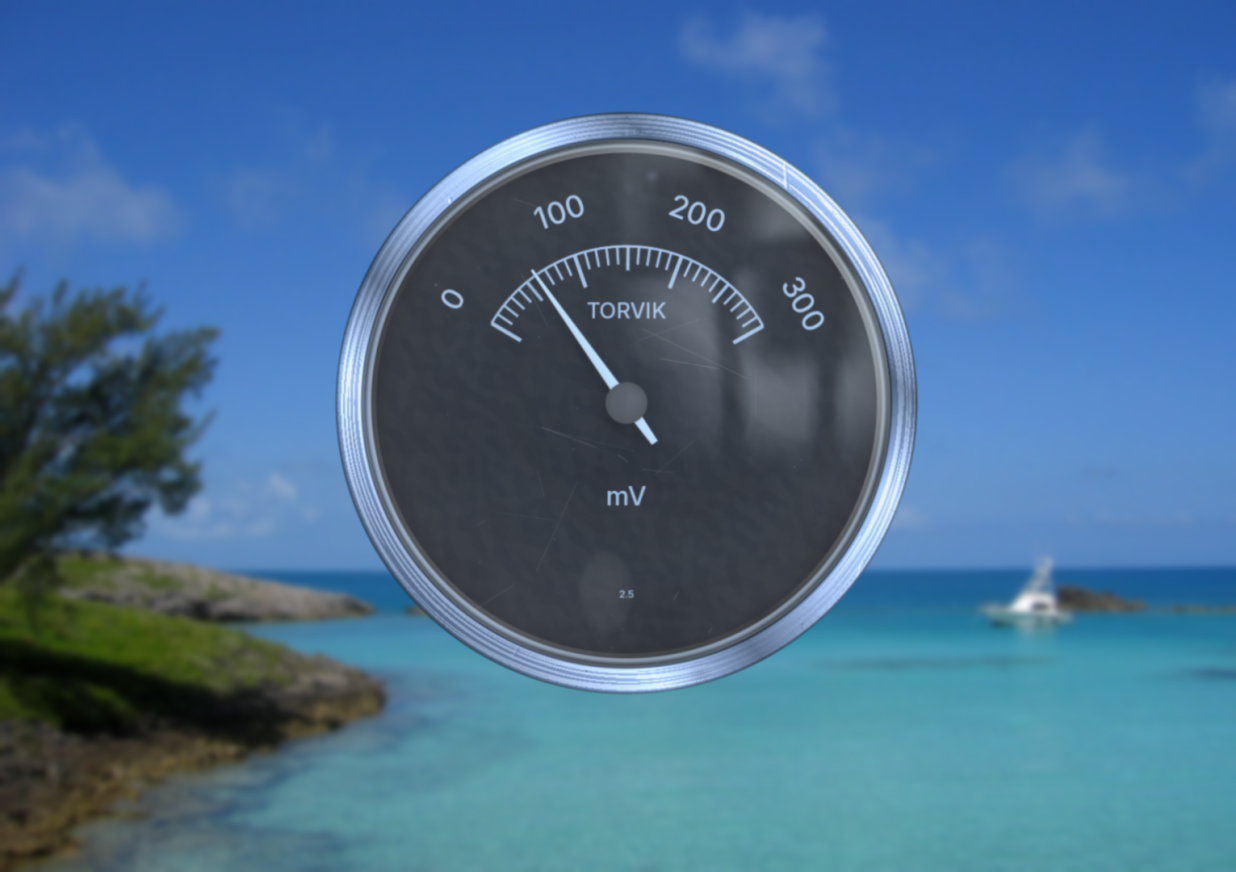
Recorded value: 60 mV
